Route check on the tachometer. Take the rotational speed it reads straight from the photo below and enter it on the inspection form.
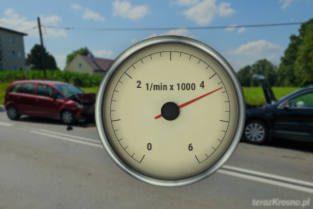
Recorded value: 4300 rpm
